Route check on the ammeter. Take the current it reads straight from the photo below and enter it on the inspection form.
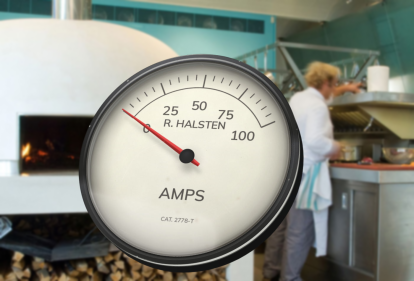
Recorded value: 0 A
